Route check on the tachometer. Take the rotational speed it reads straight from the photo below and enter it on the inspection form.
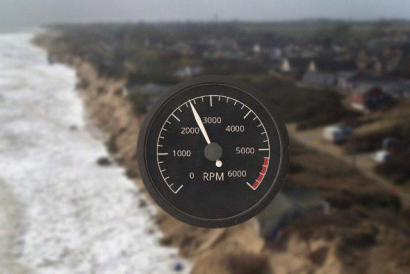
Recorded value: 2500 rpm
